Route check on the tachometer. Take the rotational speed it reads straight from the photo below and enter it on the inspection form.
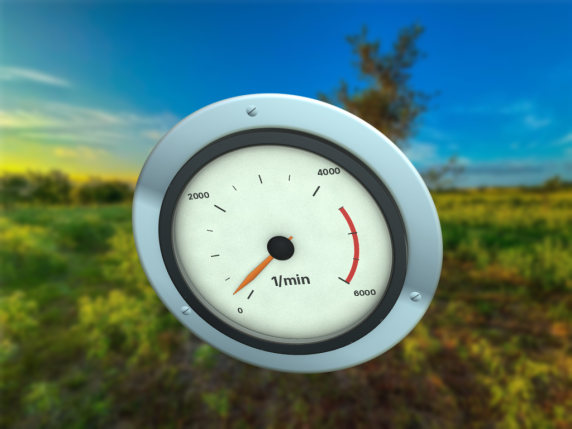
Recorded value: 250 rpm
